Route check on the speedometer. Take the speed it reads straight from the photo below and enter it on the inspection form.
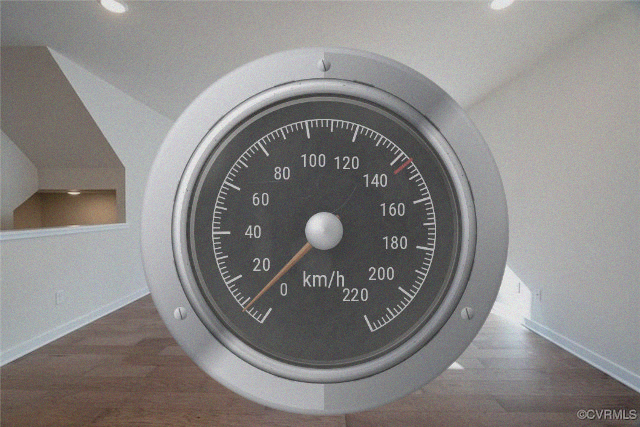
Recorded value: 8 km/h
